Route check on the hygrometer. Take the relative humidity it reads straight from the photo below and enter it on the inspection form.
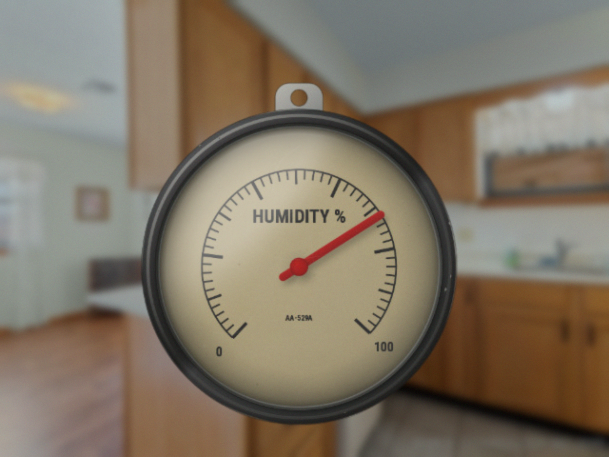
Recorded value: 72 %
